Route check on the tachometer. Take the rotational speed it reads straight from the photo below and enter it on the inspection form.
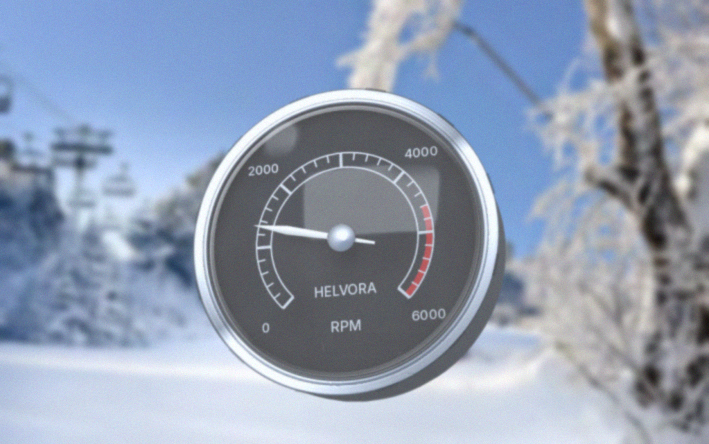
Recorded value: 1300 rpm
